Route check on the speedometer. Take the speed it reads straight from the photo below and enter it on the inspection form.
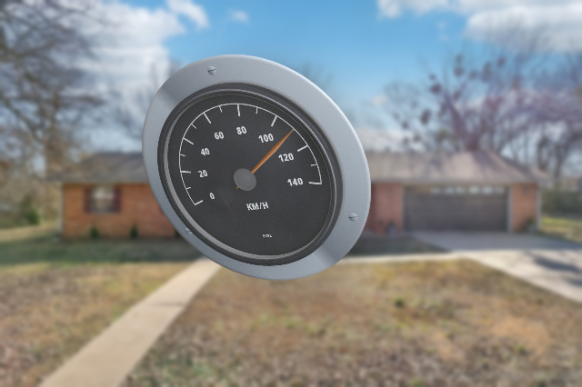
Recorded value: 110 km/h
